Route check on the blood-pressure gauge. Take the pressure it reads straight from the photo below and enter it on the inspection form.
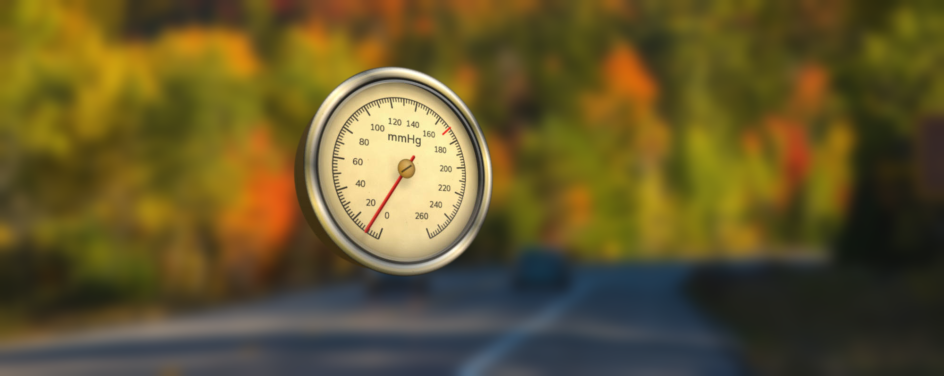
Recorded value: 10 mmHg
